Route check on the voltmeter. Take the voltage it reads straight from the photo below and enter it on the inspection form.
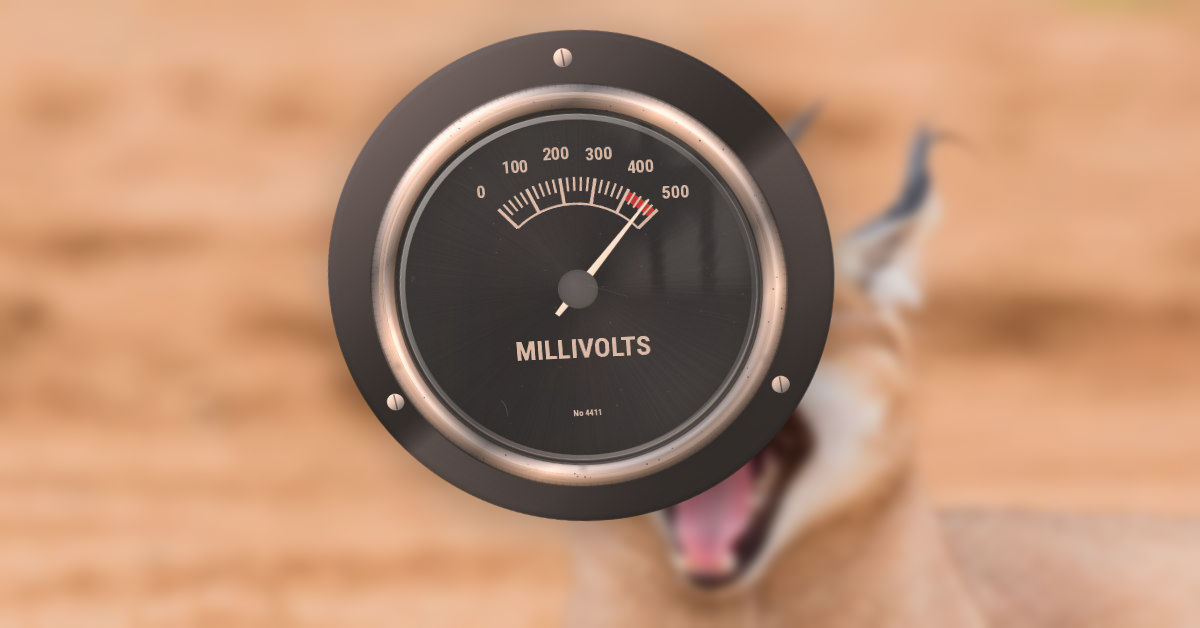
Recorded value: 460 mV
